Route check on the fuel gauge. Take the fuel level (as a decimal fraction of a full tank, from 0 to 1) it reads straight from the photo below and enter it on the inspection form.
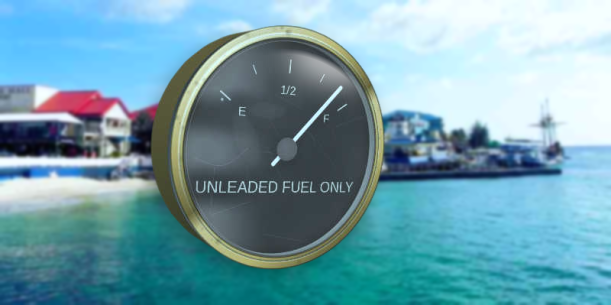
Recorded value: 0.875
